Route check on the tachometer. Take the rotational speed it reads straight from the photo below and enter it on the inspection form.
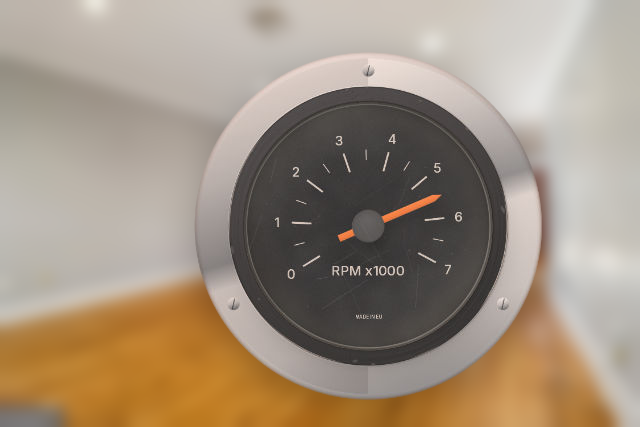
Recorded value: 5500 rpm
